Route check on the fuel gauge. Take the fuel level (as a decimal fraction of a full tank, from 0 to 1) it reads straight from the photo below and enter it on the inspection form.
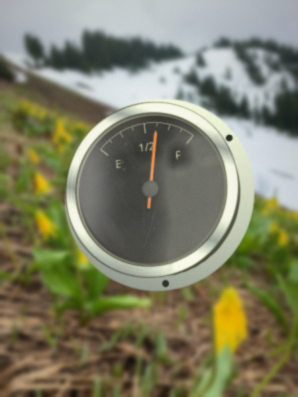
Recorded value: 0.625
